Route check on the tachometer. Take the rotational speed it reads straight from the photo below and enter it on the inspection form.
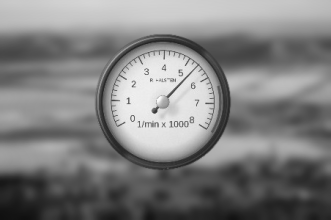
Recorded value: 5400 rpm
